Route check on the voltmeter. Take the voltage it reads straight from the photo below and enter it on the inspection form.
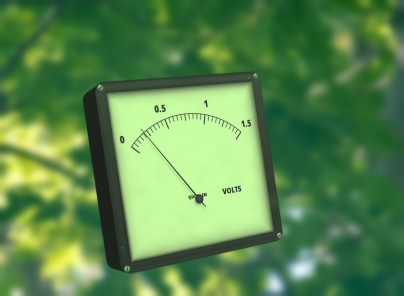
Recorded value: 0.2 V
